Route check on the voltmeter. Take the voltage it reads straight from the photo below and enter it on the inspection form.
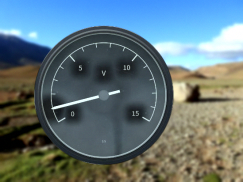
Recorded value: 1 V
